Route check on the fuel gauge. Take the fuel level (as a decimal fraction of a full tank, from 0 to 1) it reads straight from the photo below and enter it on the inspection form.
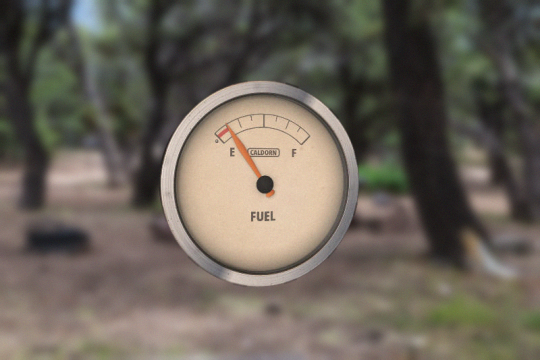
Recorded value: 0.125
